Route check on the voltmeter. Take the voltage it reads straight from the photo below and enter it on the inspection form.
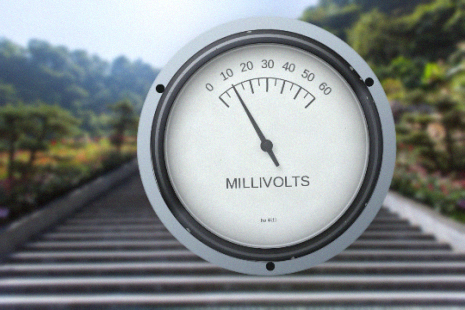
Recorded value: 10 mV
